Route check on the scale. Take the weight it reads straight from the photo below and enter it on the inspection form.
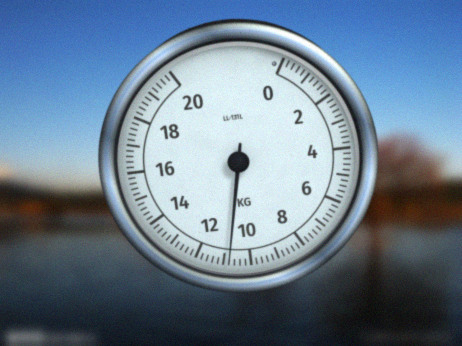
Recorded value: 10.8 kg
